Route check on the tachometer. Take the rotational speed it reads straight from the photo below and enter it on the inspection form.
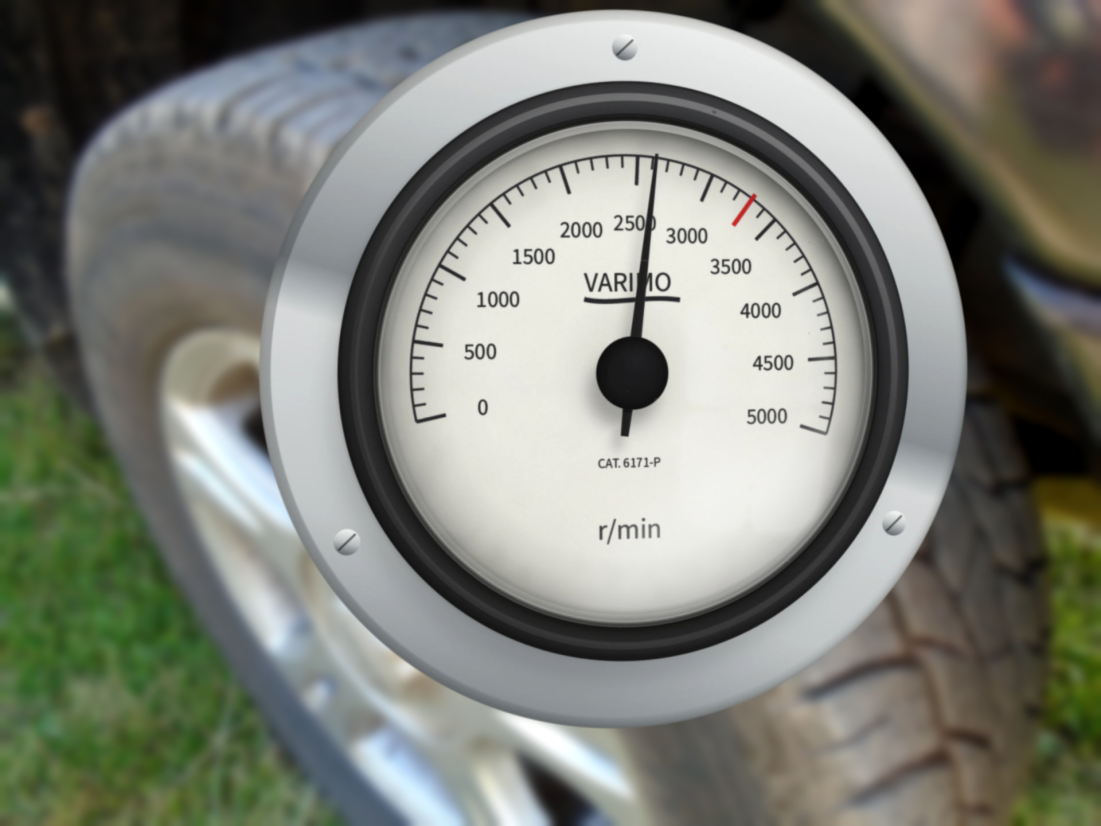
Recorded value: 2600 rpm
